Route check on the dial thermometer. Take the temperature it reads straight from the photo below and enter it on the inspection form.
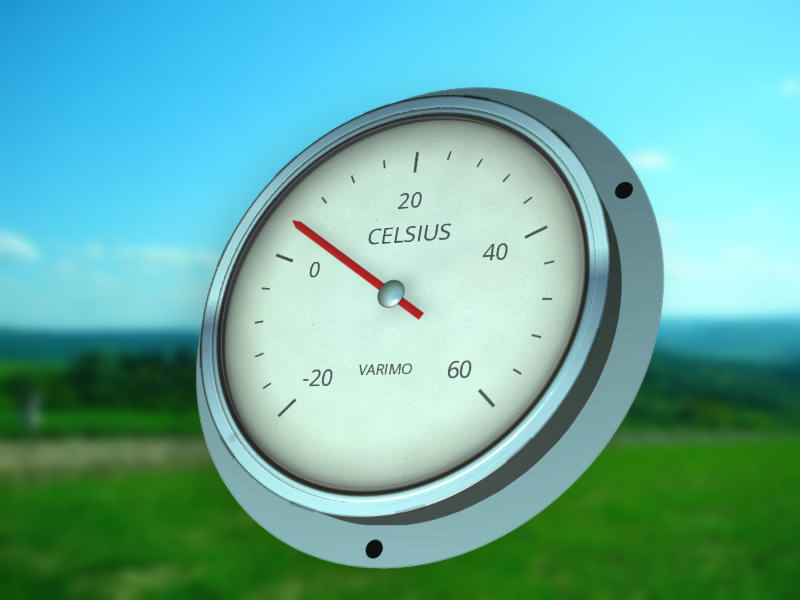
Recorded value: 4 °C
